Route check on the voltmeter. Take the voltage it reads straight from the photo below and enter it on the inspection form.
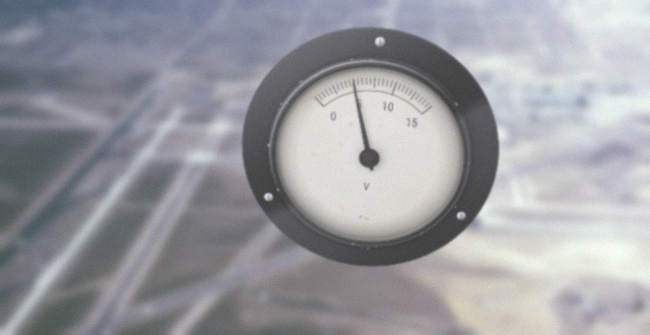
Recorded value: 5 V
